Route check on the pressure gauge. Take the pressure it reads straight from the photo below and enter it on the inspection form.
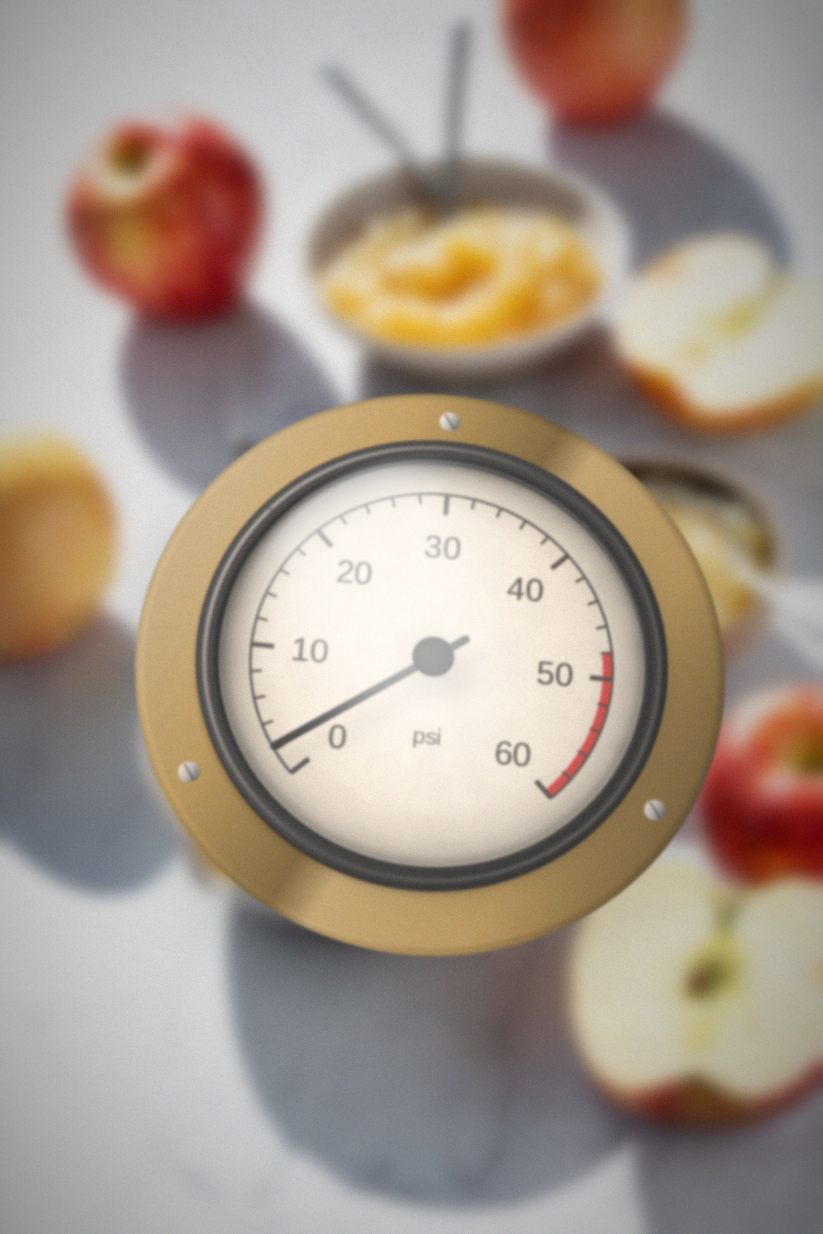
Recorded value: 2 psi
